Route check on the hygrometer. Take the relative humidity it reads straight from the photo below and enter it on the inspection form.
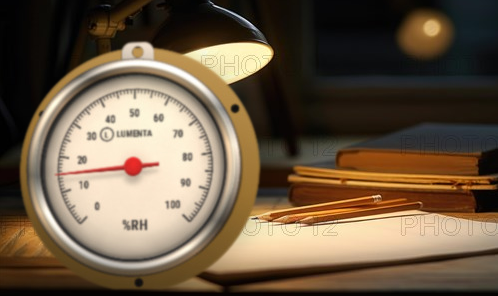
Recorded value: 15 %
